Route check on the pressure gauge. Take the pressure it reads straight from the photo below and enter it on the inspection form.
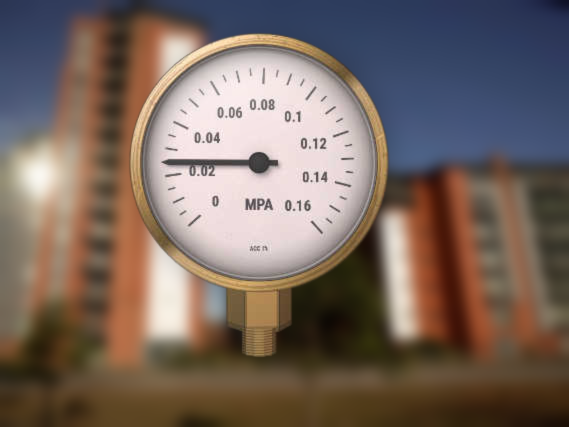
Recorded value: 0.025 MPa
